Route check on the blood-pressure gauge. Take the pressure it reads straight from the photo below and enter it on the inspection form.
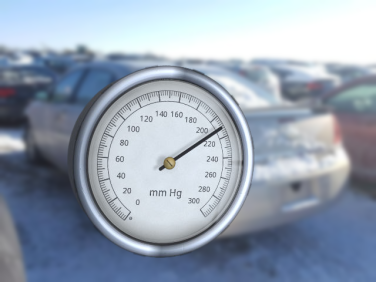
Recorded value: 210 mmHg
